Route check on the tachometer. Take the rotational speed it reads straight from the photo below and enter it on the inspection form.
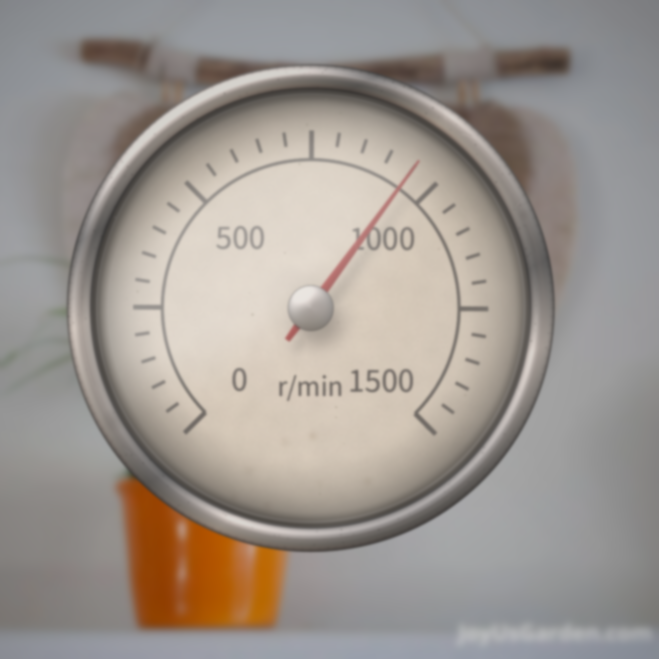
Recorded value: 950 rpm
